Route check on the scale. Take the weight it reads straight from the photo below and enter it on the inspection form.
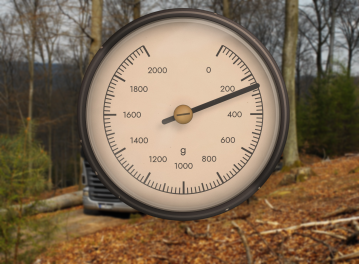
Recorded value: 260 g
